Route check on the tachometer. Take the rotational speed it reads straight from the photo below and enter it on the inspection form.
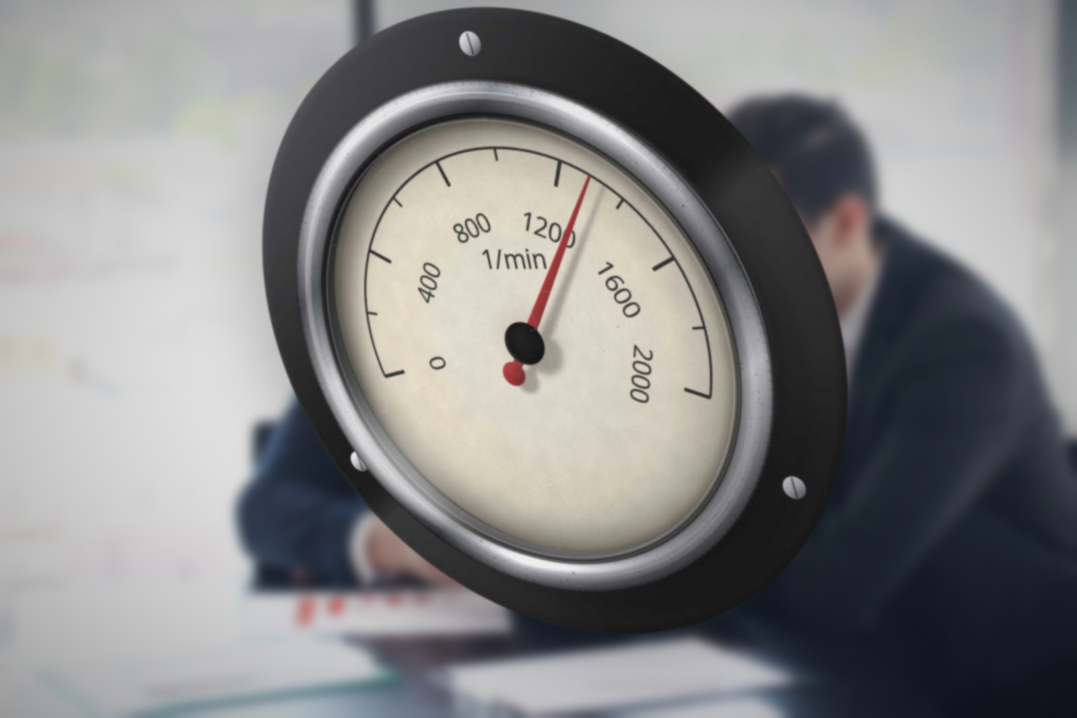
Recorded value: 1300 rpm
